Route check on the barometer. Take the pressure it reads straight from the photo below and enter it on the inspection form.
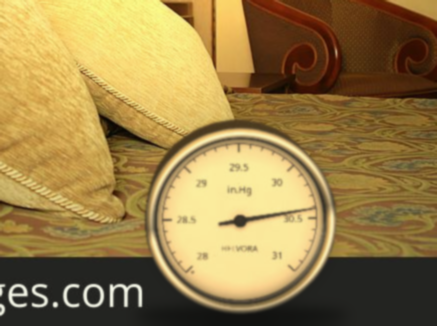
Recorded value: 30.4 inHg
